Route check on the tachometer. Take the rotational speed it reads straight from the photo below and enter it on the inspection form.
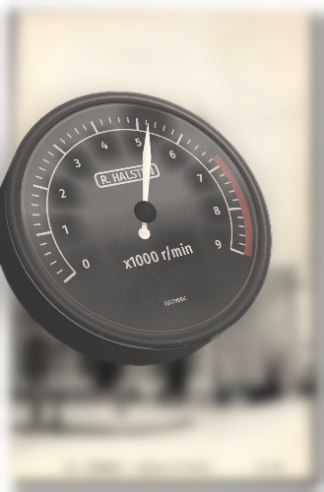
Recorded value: 5200 rpm
